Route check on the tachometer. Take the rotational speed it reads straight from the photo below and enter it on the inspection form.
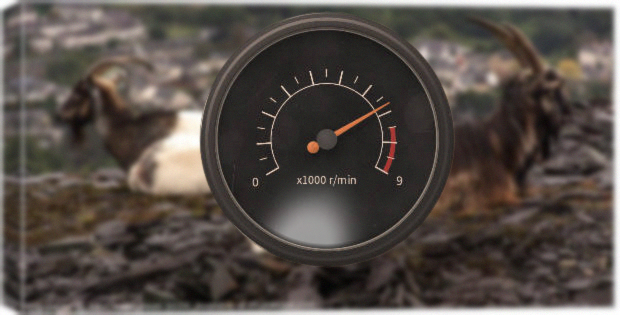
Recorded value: 6750 rpm
